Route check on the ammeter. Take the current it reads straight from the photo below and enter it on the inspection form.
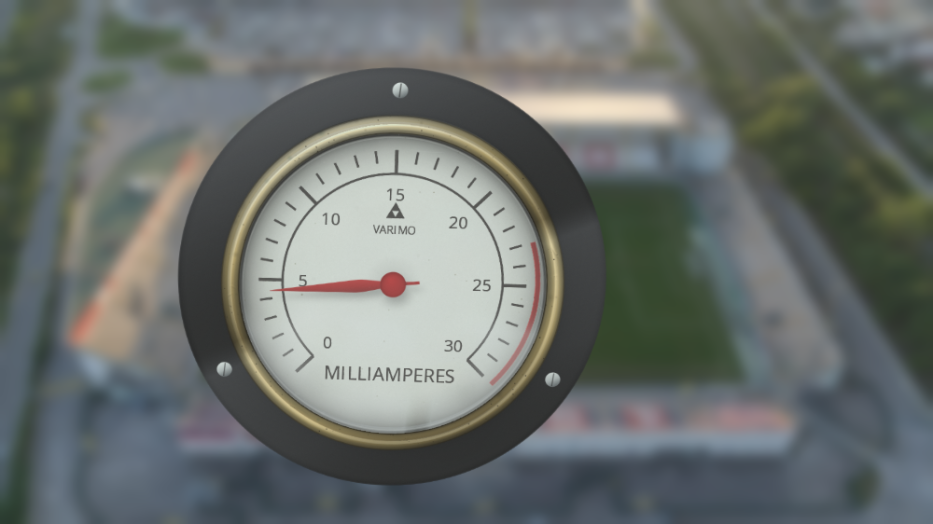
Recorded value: 4.5 mA
